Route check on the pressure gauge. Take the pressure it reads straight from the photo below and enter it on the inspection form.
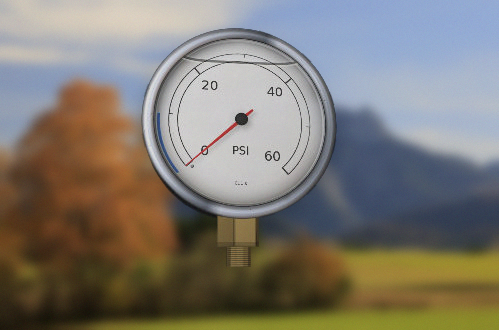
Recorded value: 0 psi
